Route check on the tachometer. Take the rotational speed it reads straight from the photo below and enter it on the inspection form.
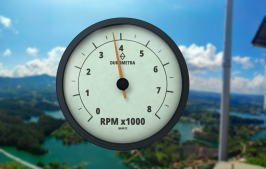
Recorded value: 3750 rpm
